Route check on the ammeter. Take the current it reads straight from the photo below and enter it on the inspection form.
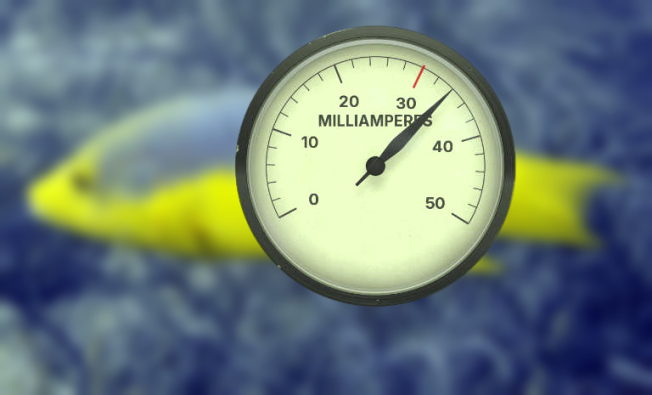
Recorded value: 34 mA
